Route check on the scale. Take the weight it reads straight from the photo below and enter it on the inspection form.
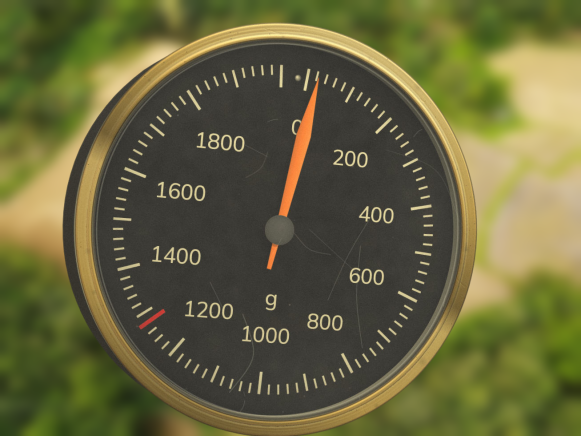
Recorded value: 20 g
